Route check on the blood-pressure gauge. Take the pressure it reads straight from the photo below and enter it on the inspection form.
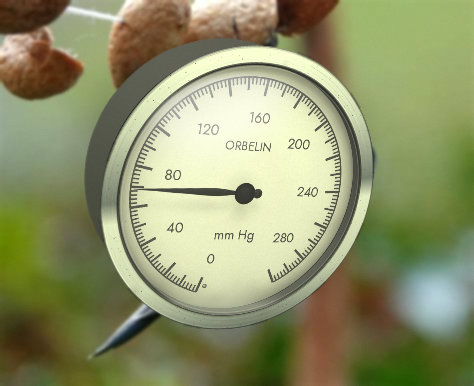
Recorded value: 70 mmHg
